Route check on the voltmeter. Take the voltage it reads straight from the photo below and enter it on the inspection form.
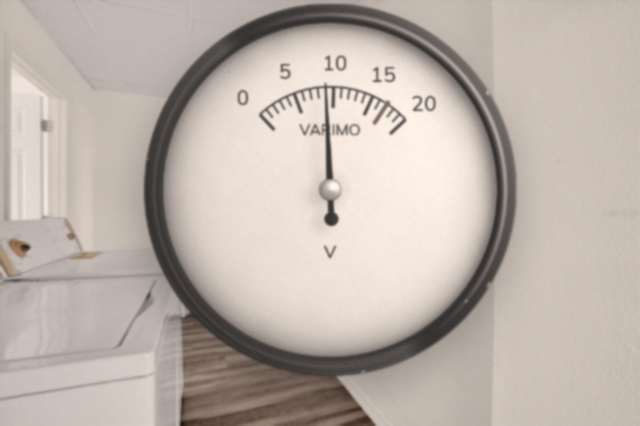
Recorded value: 9 V
